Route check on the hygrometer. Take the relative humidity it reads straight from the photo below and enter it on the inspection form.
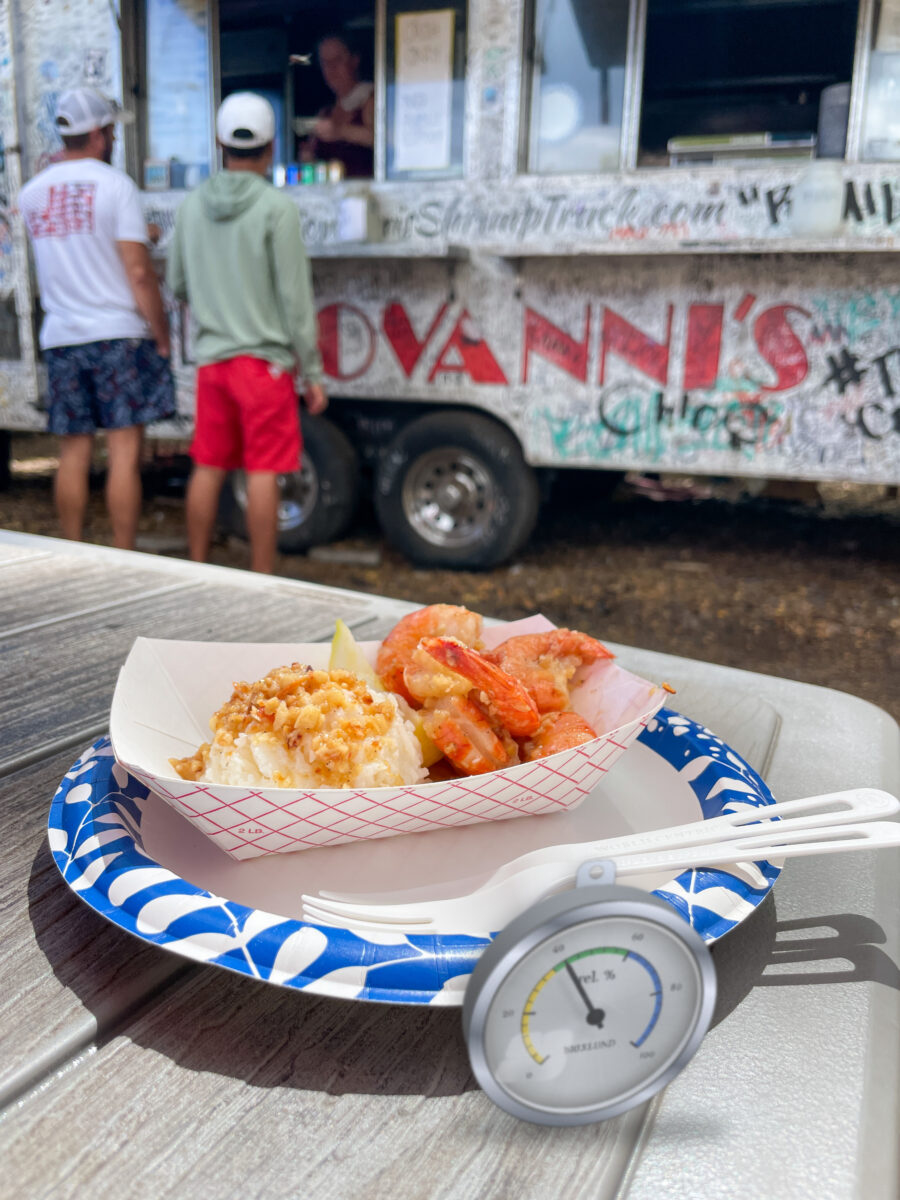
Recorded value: 40 %
